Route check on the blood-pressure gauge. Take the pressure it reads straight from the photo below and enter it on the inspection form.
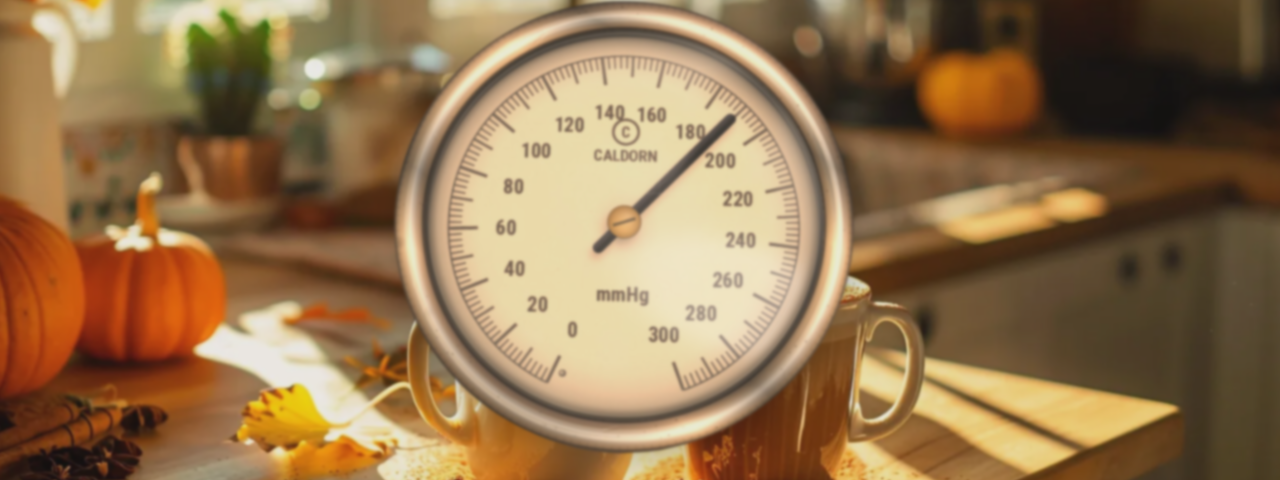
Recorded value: 190 mmHg
